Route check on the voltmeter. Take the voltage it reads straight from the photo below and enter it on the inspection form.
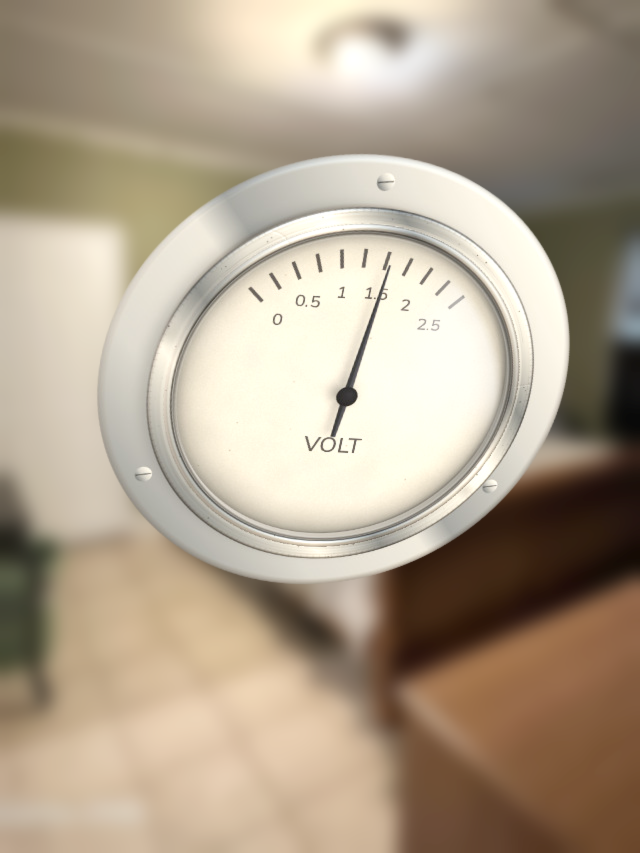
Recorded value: 1.5 V
